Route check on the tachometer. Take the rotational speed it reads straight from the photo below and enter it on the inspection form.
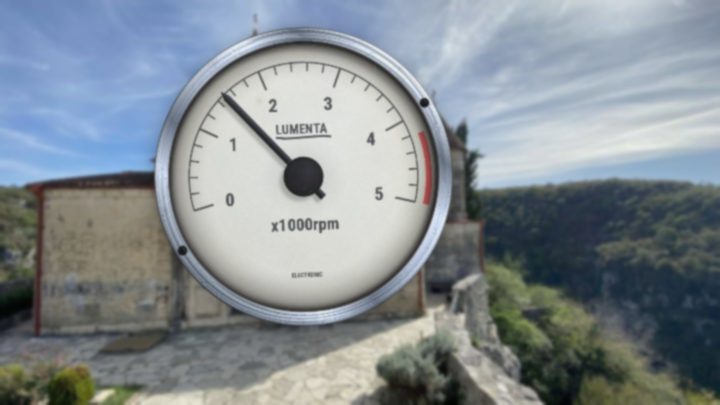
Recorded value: 1500 rpm
